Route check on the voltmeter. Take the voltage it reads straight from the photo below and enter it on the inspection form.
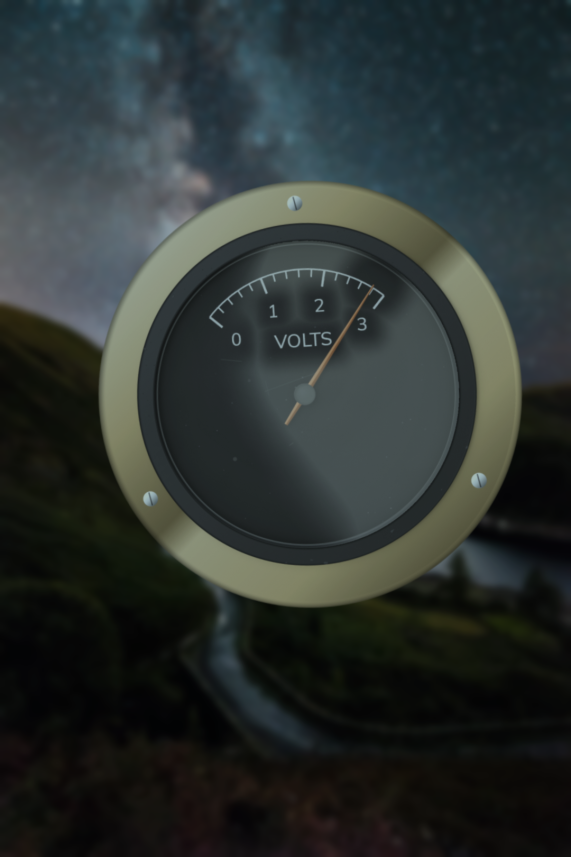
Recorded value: 2.8 V
